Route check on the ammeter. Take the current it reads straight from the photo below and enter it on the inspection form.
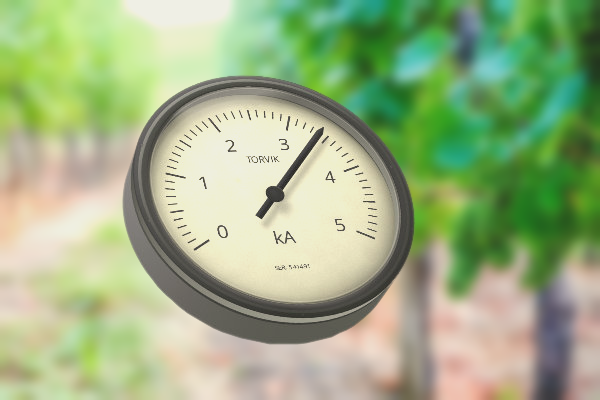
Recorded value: 3.4 kA
